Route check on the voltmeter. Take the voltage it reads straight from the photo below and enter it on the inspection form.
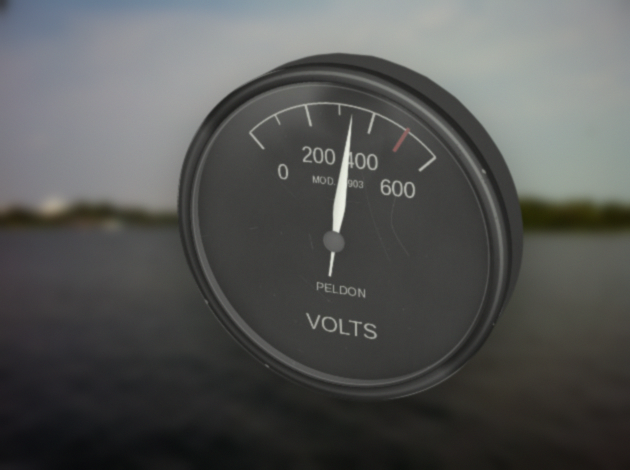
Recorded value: 350 V
